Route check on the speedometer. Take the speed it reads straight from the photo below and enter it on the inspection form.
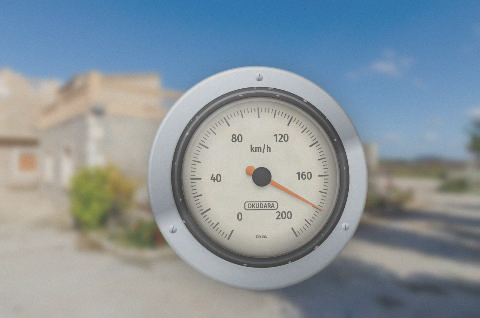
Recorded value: 180 km/h
